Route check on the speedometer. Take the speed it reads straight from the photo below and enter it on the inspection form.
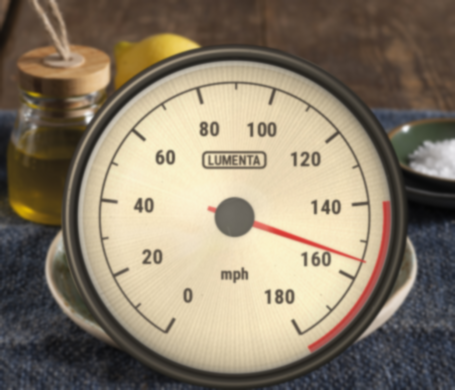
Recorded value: 155 mph
